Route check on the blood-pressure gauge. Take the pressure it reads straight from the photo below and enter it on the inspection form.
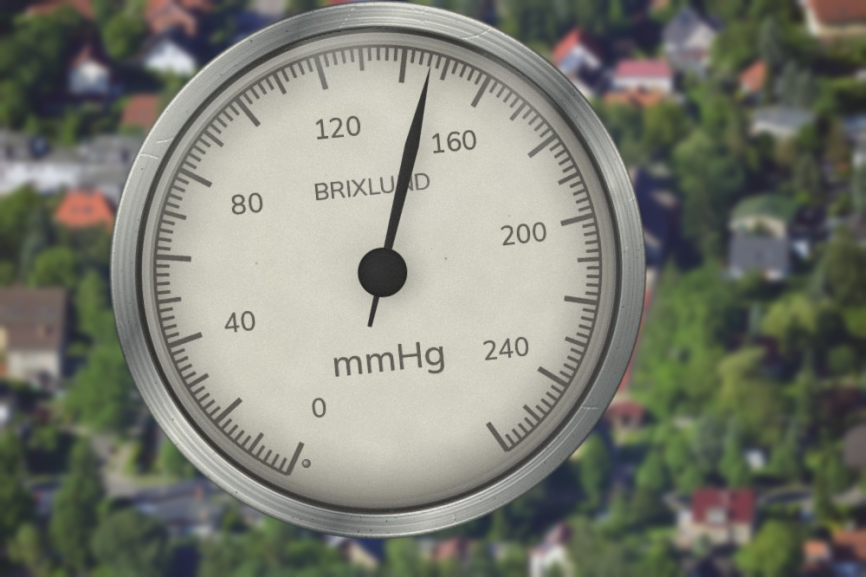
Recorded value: 146 mmHg
